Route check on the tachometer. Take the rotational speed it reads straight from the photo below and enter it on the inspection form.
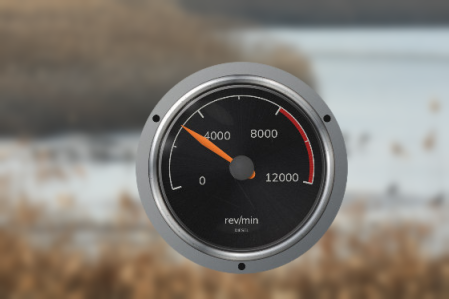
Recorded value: 3000 rpm
